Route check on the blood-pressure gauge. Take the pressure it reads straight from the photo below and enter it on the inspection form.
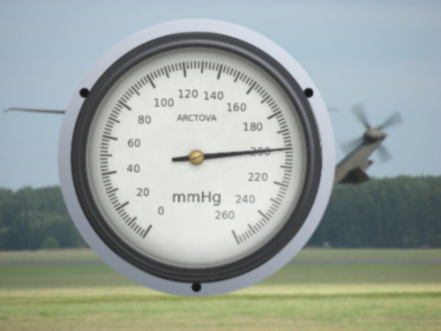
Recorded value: 200 mmHg
